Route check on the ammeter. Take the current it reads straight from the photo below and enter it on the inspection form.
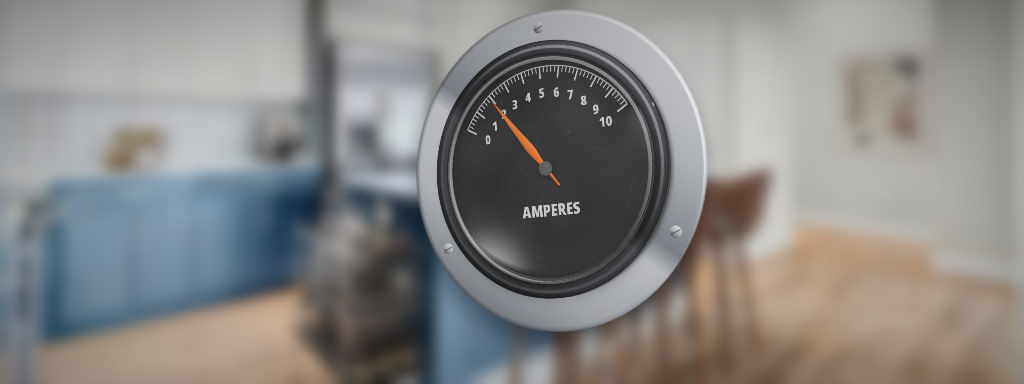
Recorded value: 2 A
